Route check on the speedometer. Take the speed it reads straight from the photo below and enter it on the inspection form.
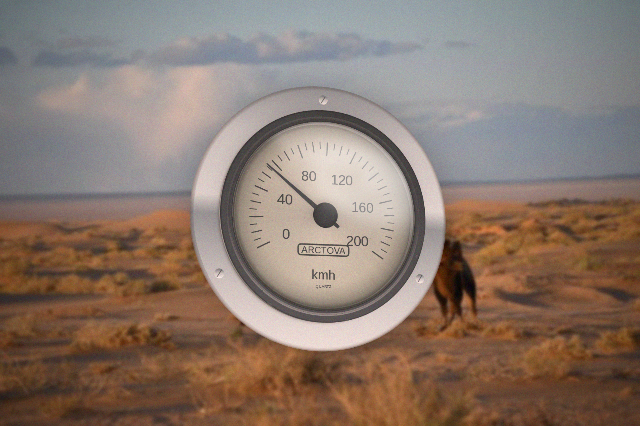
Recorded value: 55 km/h
